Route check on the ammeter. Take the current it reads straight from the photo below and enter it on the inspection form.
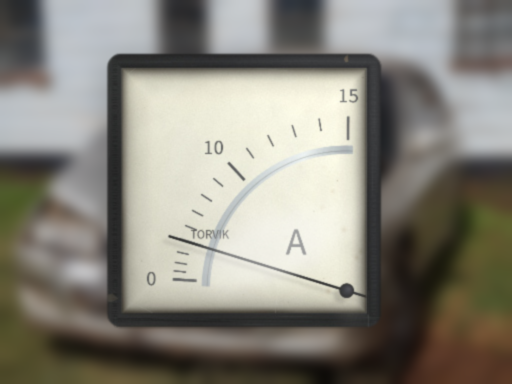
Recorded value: 5 A
